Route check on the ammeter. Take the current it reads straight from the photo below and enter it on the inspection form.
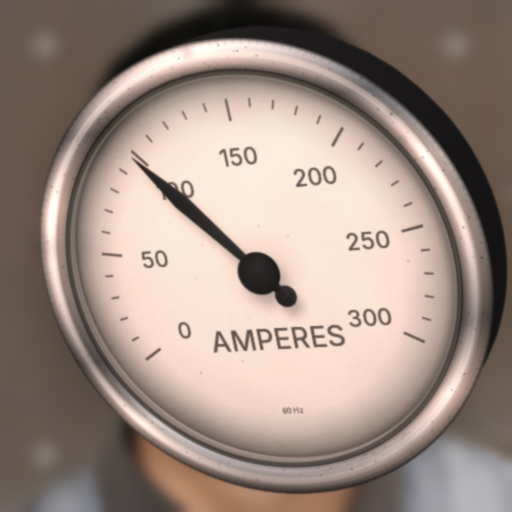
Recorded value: 100 A
